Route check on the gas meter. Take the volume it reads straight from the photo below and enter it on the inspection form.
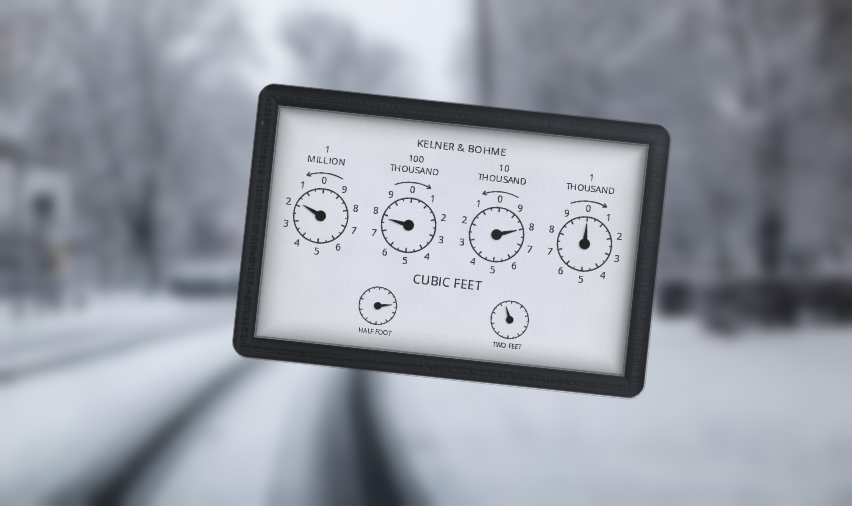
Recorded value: 178000 ft³
